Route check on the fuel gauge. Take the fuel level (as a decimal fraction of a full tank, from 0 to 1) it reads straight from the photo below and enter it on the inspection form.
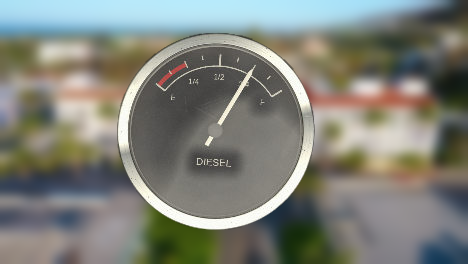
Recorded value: 0.75
